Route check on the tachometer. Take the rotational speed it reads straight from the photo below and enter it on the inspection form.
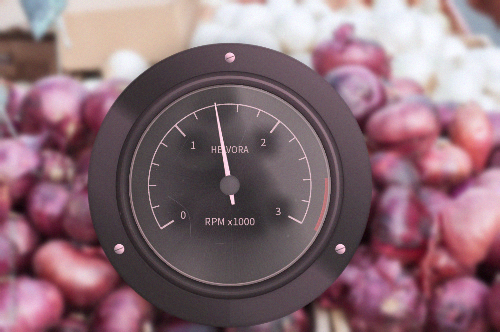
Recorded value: 1400 rpm
